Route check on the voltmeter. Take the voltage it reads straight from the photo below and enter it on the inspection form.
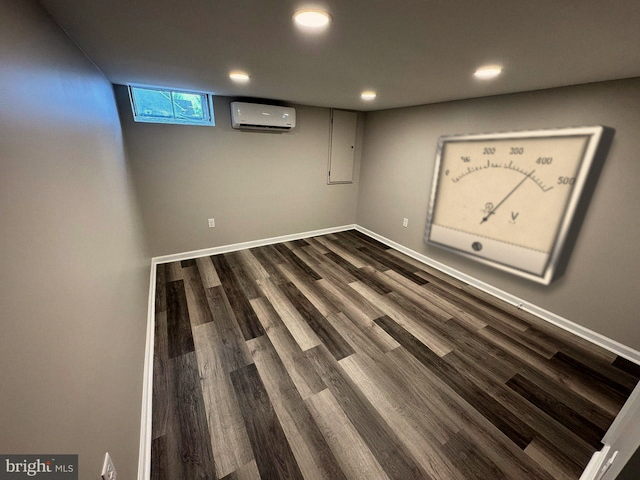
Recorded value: 400 V
